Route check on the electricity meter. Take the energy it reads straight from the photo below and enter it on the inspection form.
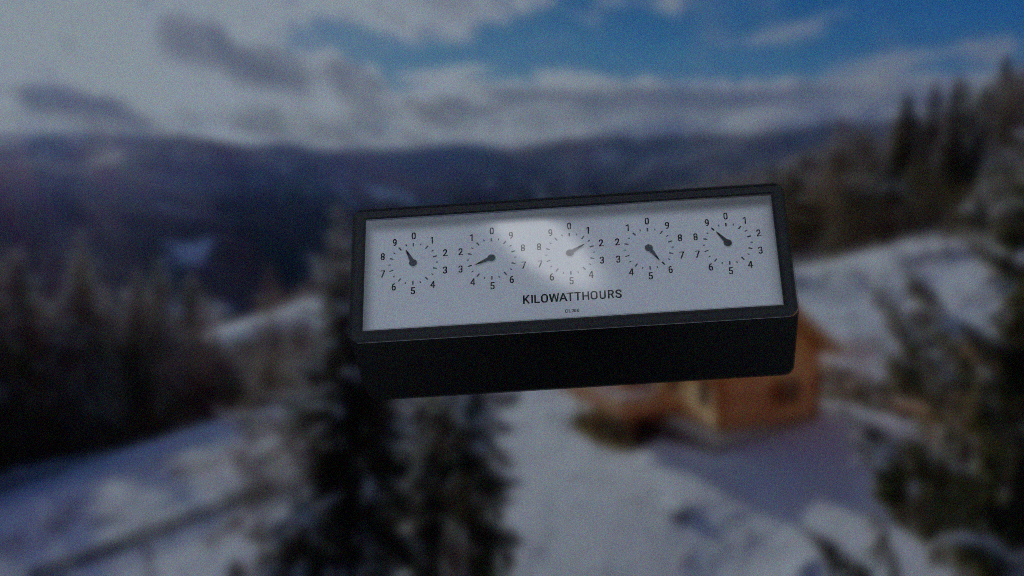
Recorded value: 93159 kWh
